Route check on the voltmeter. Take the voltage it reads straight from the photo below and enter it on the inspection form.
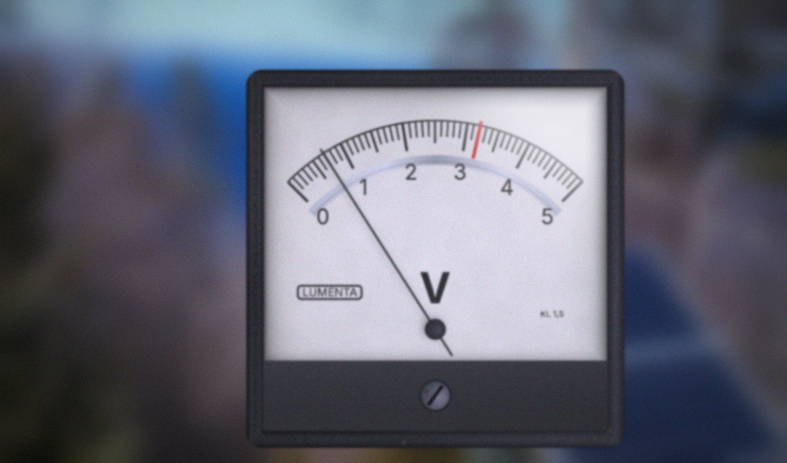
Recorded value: 0.7 V
